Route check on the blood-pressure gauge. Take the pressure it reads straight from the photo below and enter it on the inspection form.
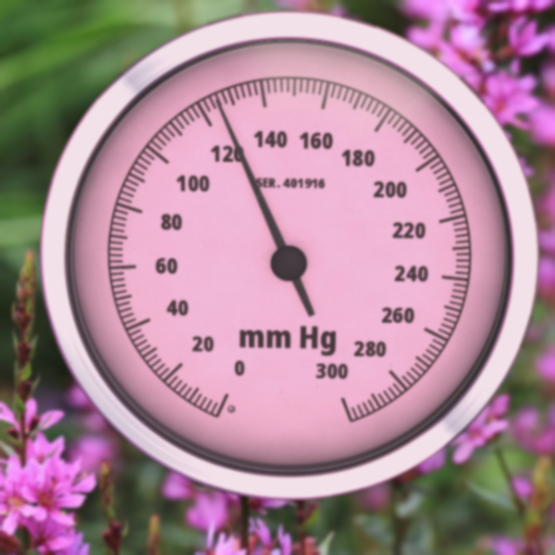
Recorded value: 126 mmHg
